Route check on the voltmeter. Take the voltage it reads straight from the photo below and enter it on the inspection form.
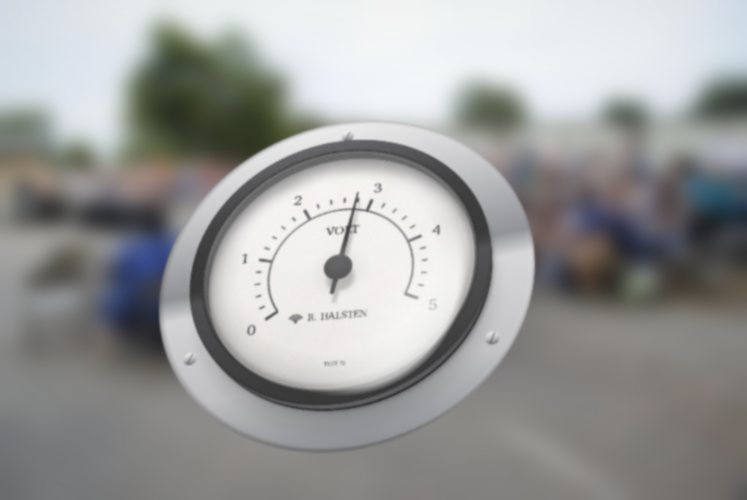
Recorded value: 2.8 V
